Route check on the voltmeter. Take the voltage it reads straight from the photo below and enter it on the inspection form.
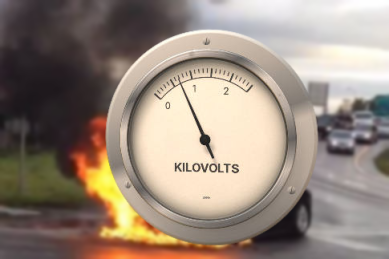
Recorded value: 0.7 kV
